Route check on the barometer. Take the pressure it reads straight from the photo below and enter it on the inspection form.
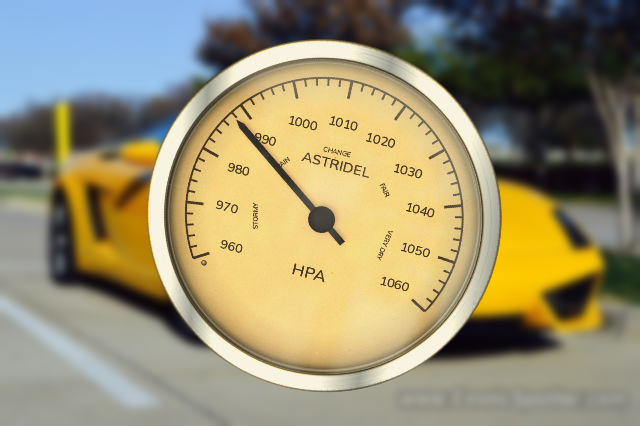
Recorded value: 988 hPa
